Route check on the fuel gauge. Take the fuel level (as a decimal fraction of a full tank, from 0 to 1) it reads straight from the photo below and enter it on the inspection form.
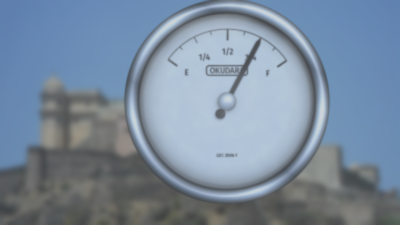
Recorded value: 0.75
